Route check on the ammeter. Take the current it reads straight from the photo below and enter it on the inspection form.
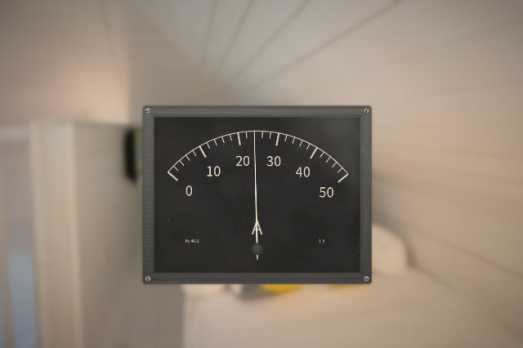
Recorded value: 24 A
